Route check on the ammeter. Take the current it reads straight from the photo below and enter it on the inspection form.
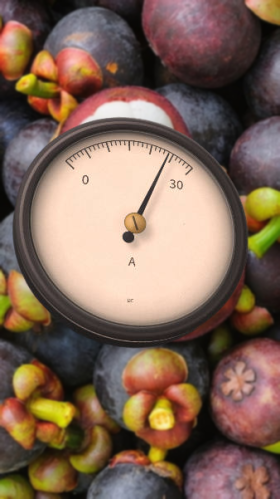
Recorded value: 24 A
